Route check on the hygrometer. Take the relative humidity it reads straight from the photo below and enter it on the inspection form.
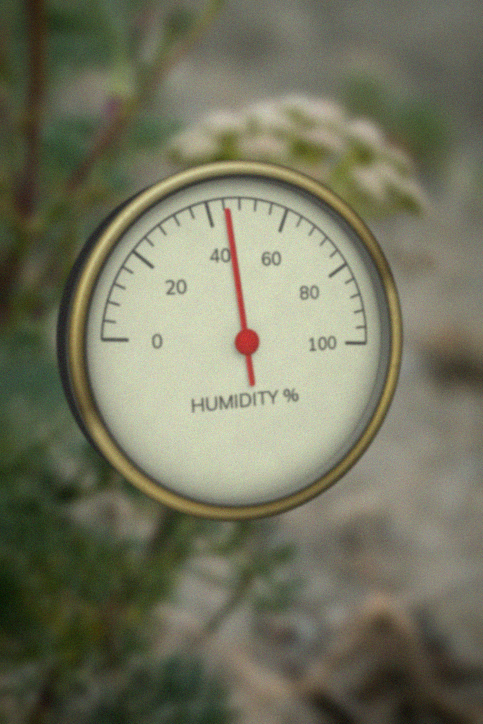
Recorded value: 44 %
